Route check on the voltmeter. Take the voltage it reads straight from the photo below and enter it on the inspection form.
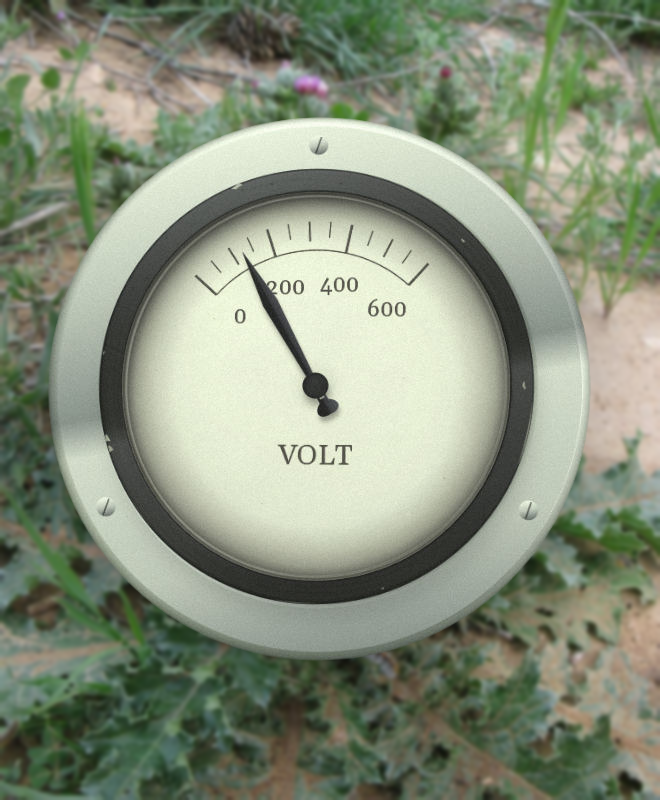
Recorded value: 125 V
